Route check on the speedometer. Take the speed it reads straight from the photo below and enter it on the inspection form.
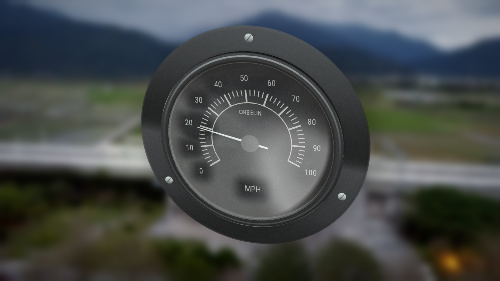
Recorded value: 20 mph
